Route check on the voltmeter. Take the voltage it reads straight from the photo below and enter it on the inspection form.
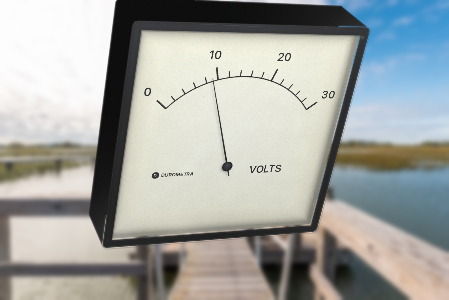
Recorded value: 9 V
